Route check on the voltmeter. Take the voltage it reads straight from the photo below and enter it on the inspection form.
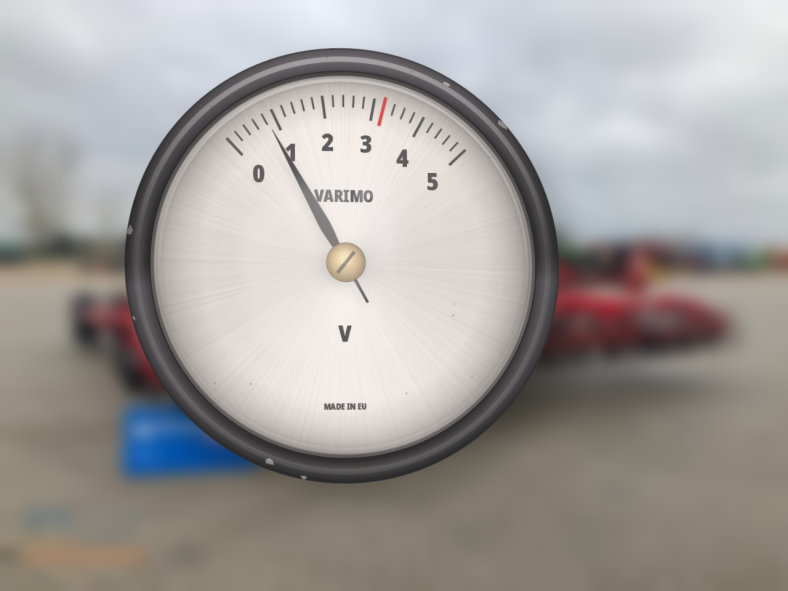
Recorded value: 0.8 V
